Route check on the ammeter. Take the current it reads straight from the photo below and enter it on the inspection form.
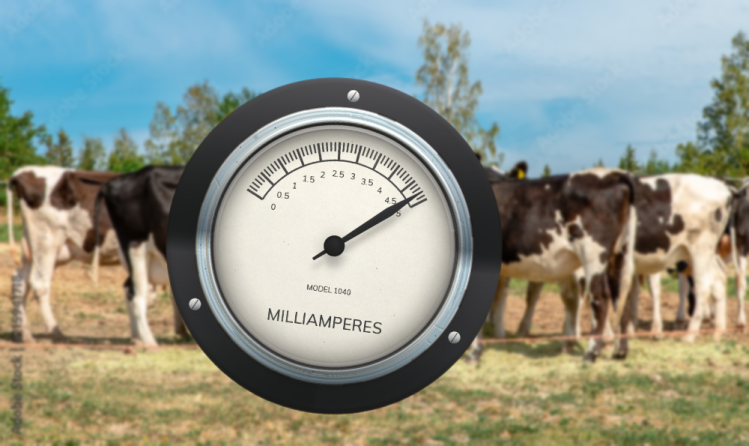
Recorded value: 4.8 mA
